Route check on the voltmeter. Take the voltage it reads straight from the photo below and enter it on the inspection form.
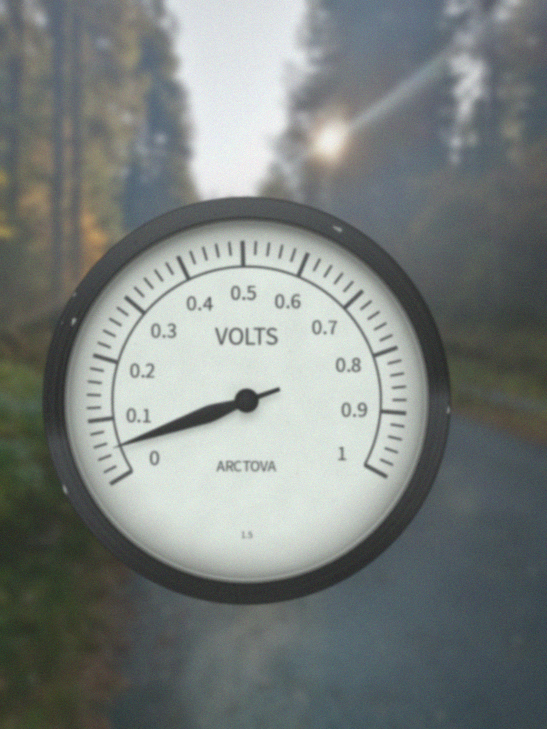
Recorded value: 0.05 V
